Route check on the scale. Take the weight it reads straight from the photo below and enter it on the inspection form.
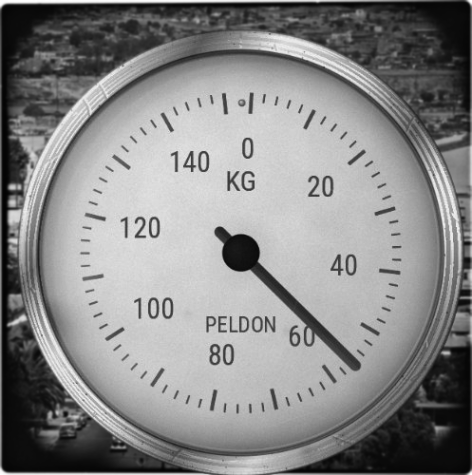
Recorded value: 56 kg
